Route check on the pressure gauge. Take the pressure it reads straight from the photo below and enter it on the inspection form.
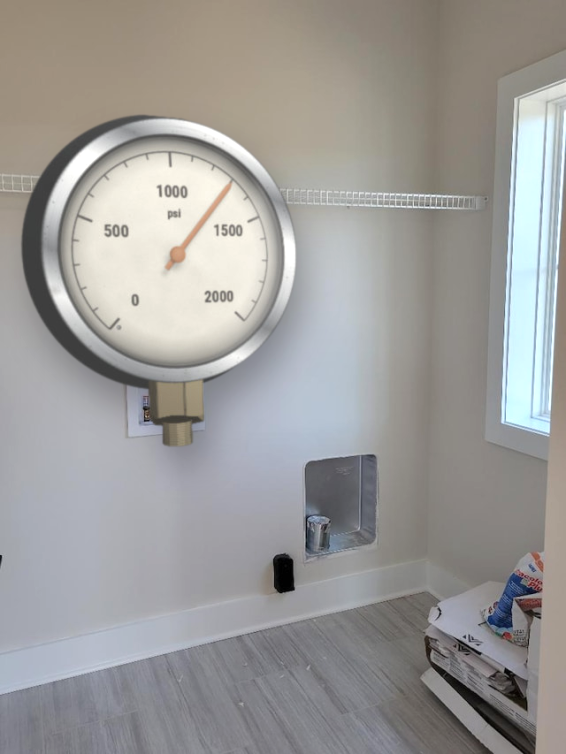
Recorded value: 1300 psi
